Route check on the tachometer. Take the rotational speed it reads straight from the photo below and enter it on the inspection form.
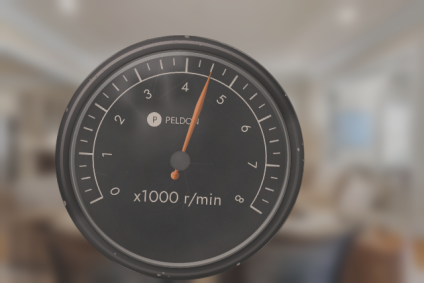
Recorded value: 4500 rpm
